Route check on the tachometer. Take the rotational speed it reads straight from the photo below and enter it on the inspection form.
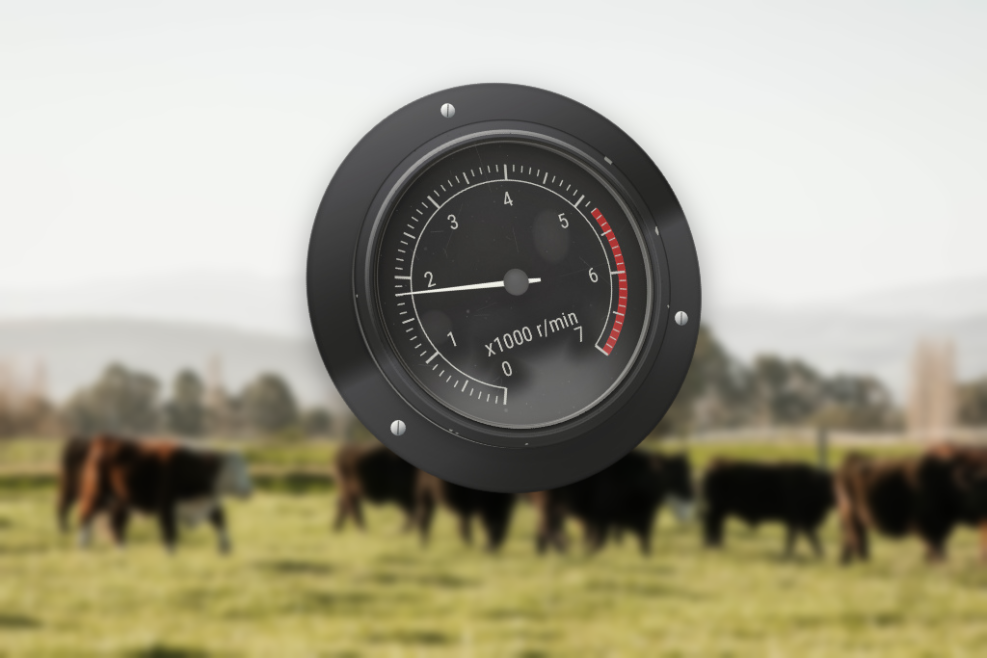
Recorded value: 1800 rpm
